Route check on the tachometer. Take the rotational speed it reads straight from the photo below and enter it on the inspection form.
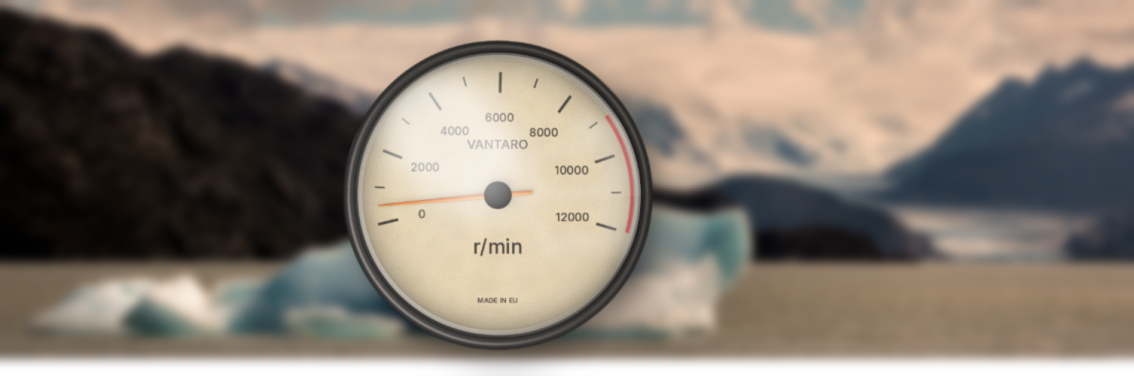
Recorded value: 500 rpm
